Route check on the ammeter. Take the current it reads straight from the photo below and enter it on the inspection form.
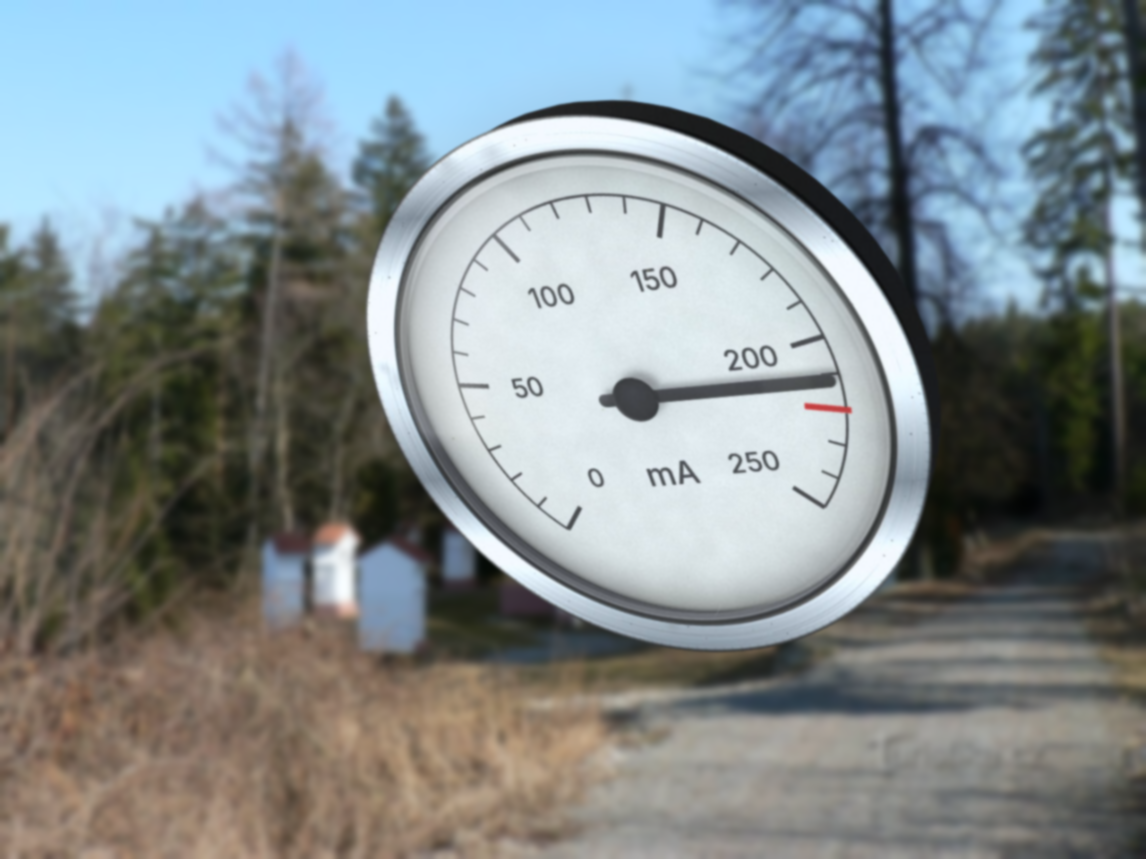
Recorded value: 210 mA
